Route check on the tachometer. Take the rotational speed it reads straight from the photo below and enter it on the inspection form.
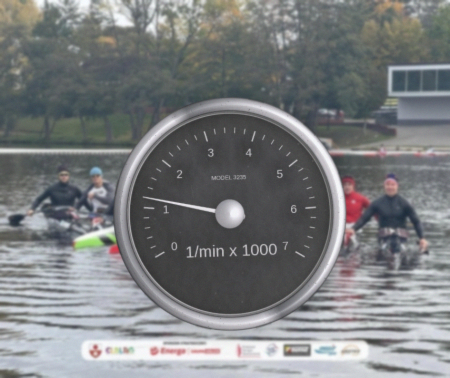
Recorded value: 1200 rpm
